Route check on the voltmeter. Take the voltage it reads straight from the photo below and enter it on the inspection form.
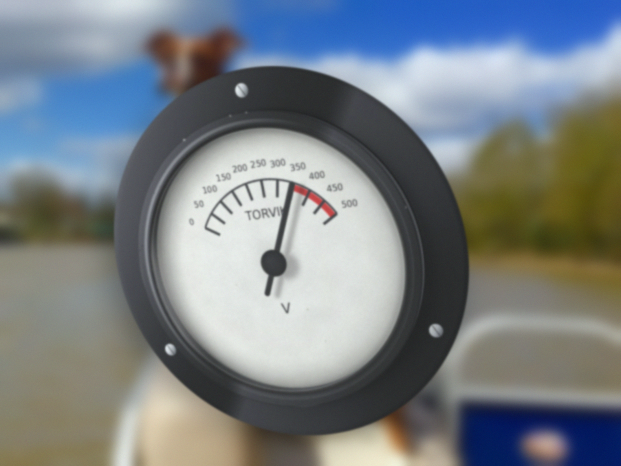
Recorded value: 350 V
